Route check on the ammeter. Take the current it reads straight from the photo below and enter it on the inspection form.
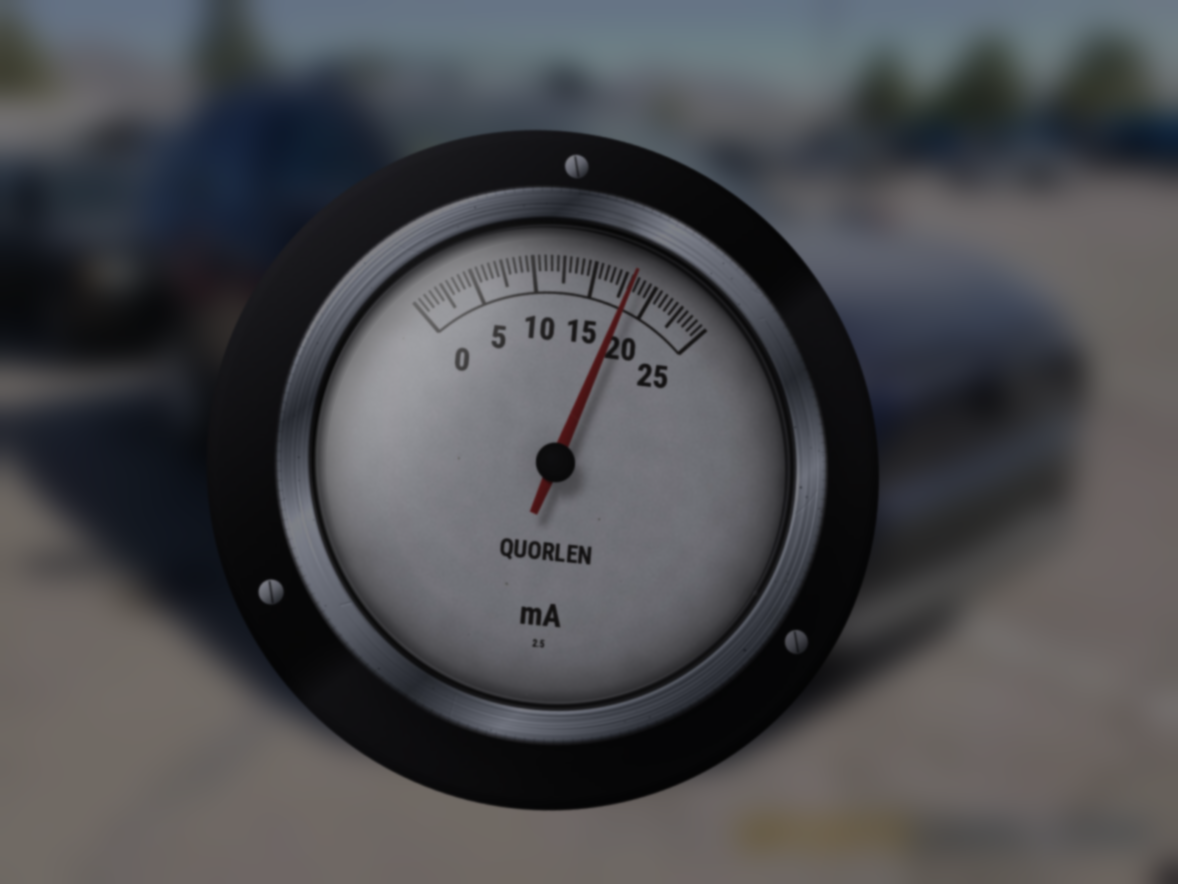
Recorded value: 18 mA
